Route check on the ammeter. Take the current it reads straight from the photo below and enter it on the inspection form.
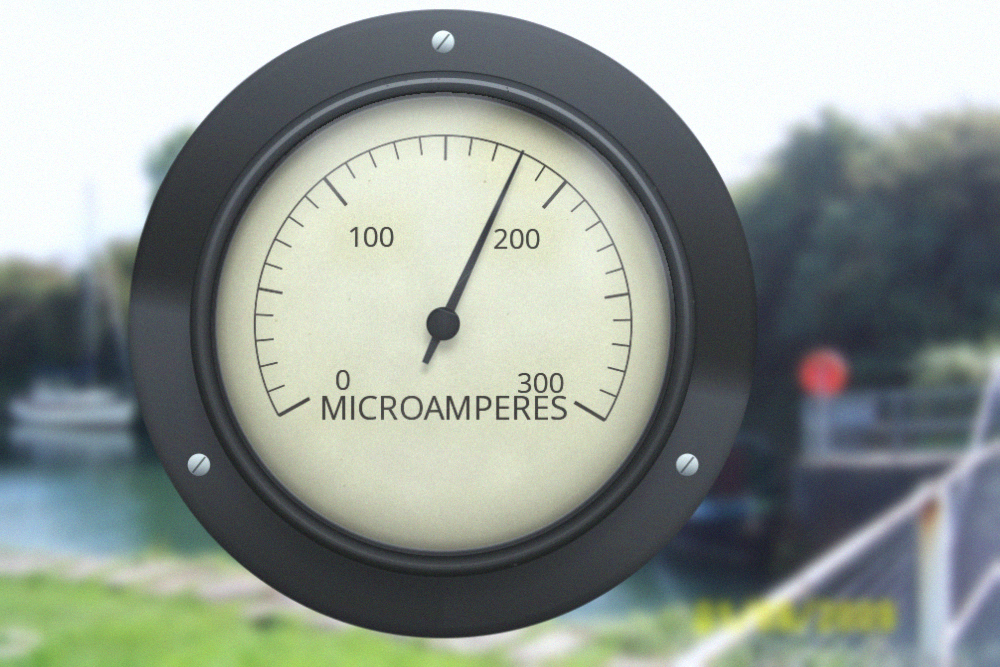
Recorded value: 180 µA
